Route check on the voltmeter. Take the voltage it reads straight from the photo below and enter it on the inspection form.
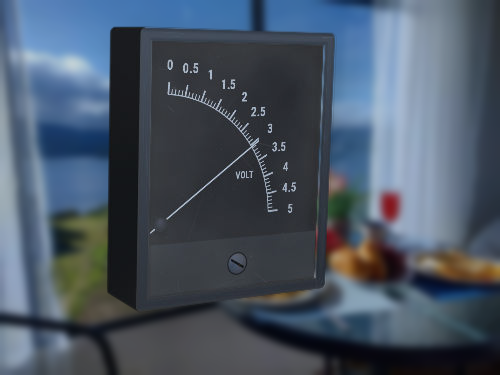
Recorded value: 3 V
